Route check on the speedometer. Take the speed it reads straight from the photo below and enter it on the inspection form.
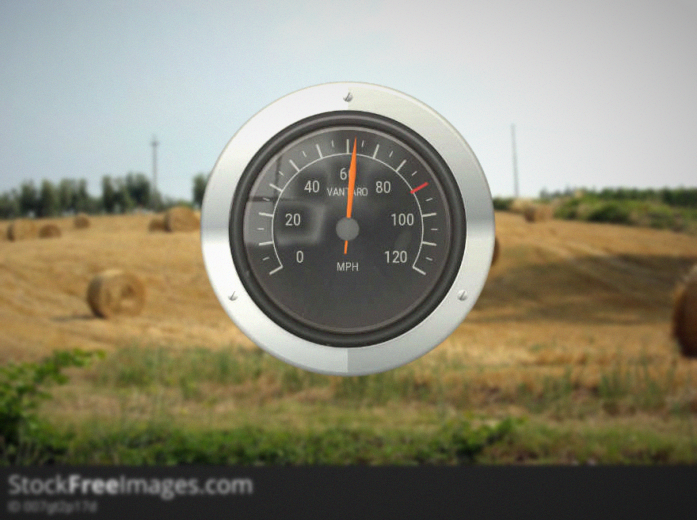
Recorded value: 62.5 mph
